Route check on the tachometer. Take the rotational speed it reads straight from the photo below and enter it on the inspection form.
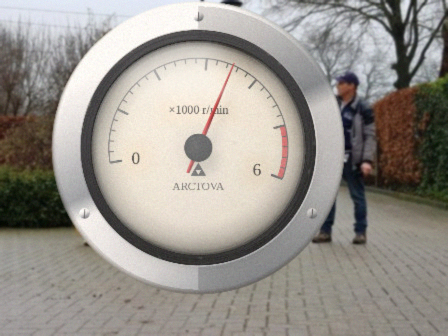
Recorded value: 3500 rpm
